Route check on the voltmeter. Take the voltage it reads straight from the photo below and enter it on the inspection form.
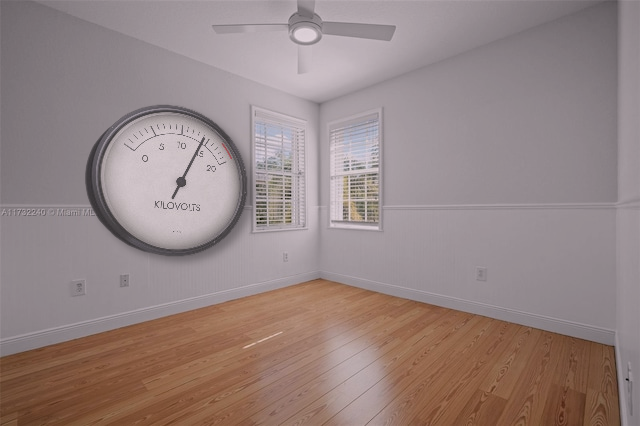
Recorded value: 14 kV
